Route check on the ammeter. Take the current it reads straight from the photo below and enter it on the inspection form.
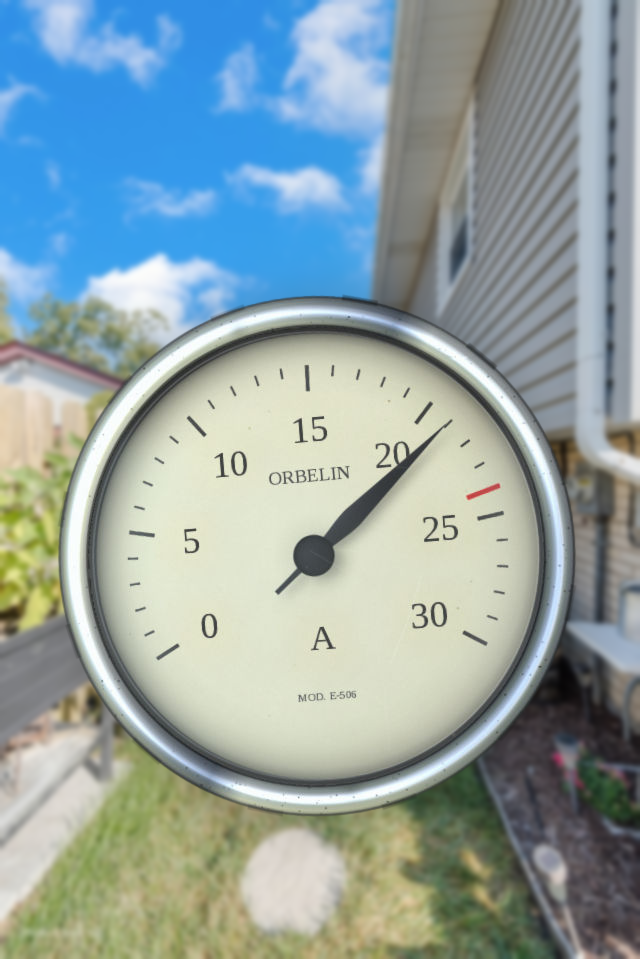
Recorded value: 21 A
